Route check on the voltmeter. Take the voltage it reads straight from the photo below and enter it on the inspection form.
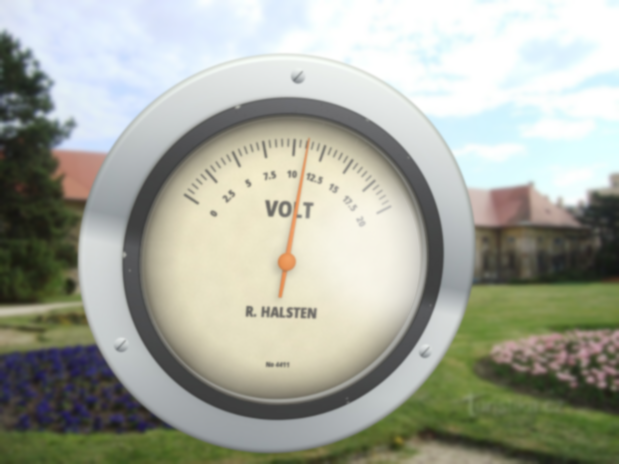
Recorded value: 11 V
